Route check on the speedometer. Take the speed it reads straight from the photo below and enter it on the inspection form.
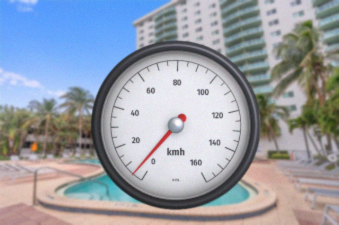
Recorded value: 5 km/h
